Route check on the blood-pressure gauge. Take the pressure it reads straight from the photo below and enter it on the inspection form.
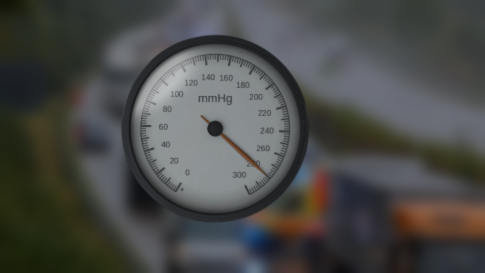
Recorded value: 280 mmHg
